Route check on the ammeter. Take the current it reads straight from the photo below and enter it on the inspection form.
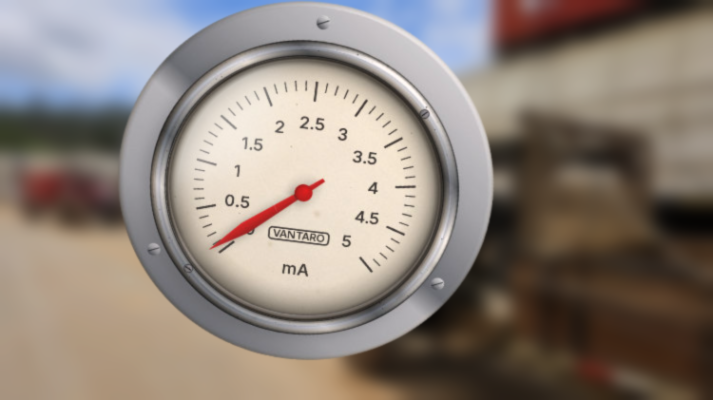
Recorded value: 0.1 mA
